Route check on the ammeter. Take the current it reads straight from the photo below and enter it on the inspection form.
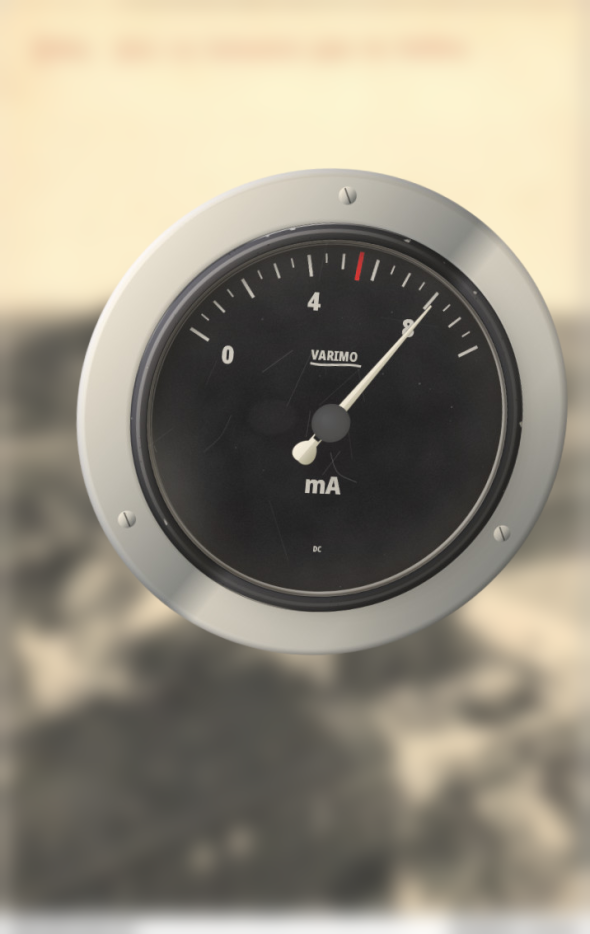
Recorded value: 8 mA
